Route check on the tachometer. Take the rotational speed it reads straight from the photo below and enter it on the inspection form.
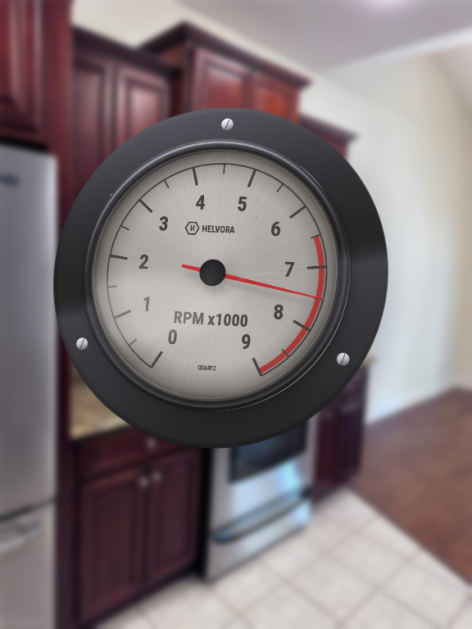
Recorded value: 7500 rpm
